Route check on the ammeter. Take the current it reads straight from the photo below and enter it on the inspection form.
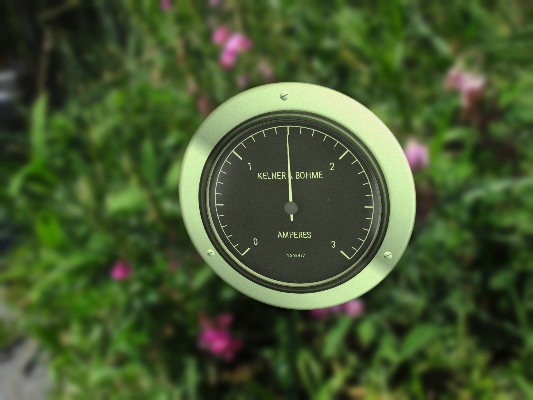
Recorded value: 1.5 A
